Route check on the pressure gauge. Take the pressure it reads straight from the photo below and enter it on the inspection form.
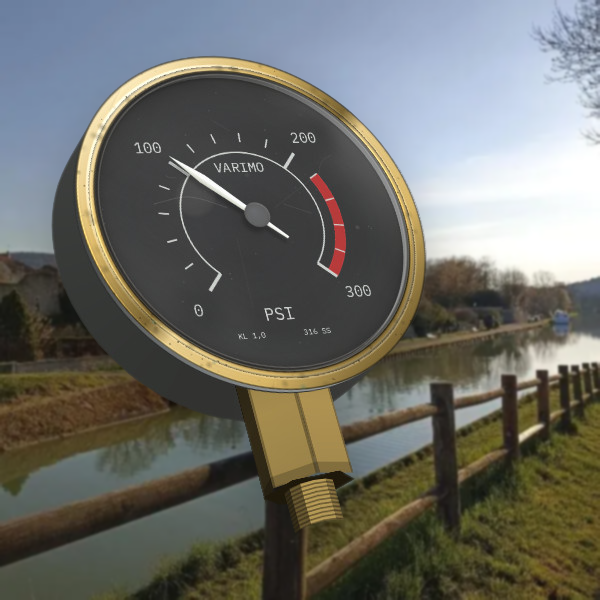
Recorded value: 100 psi
